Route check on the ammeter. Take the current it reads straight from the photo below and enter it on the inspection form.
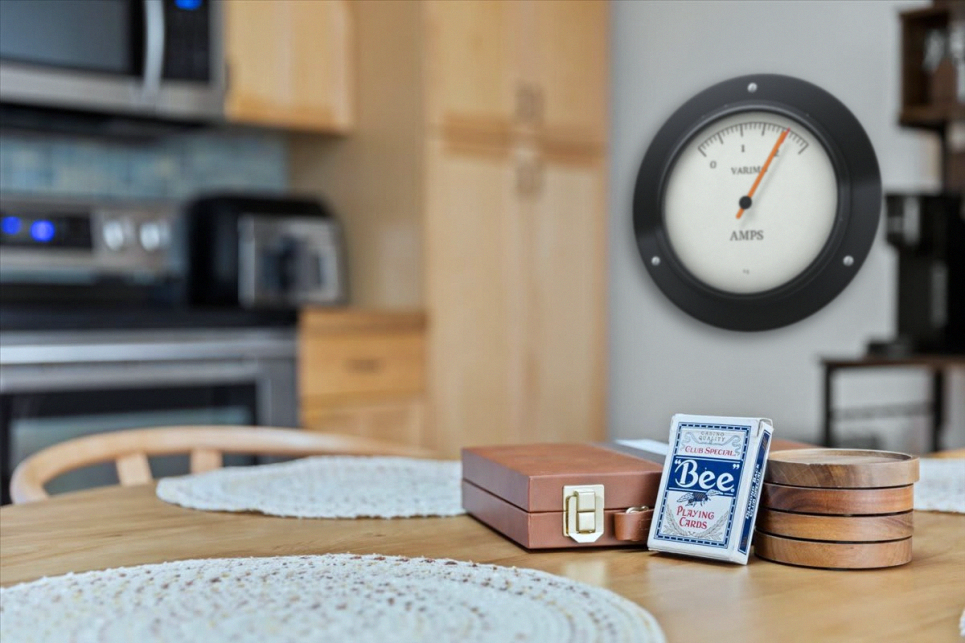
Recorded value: 2 A
